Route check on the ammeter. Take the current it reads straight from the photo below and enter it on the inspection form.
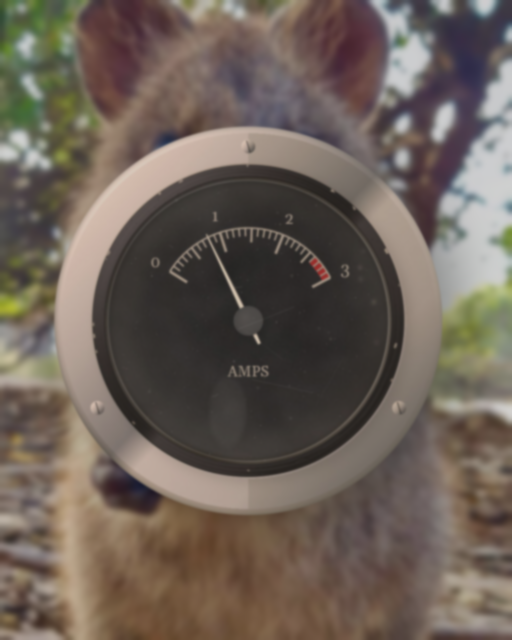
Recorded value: 0.8 A
